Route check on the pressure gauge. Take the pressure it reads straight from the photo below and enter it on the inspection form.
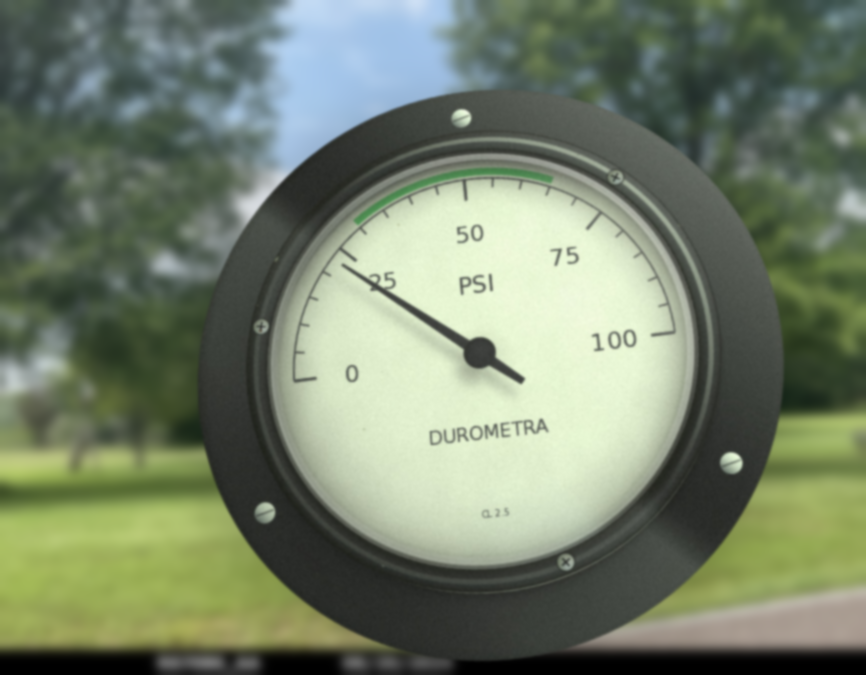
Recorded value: 22.5 psi
